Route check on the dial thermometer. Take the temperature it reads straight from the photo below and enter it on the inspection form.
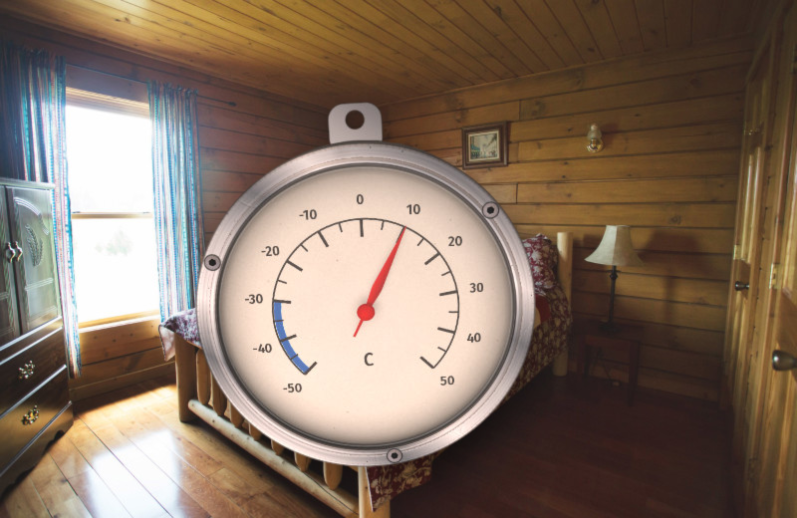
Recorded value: 10 °C
